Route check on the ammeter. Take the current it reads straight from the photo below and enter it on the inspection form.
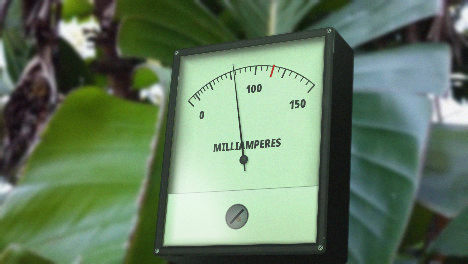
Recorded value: 80 mA
